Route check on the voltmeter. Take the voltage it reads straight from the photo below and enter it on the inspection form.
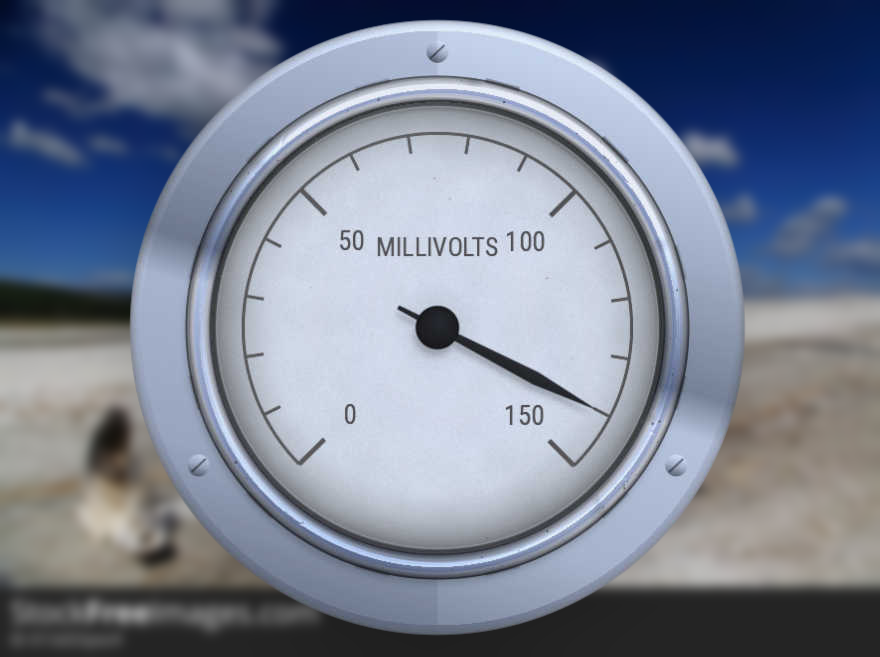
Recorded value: 140 mV
